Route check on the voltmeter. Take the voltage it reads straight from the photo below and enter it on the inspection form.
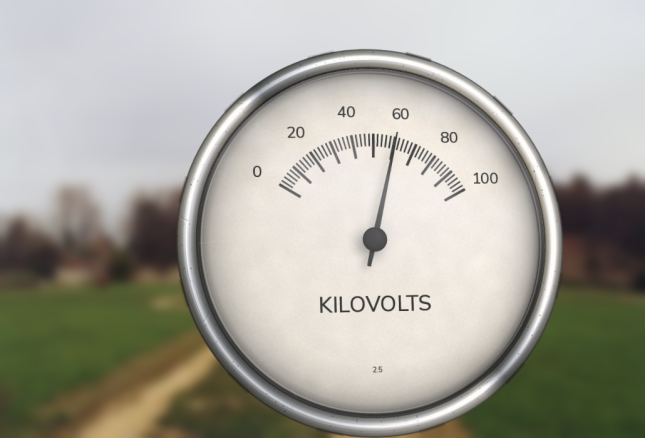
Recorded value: 60 kV
